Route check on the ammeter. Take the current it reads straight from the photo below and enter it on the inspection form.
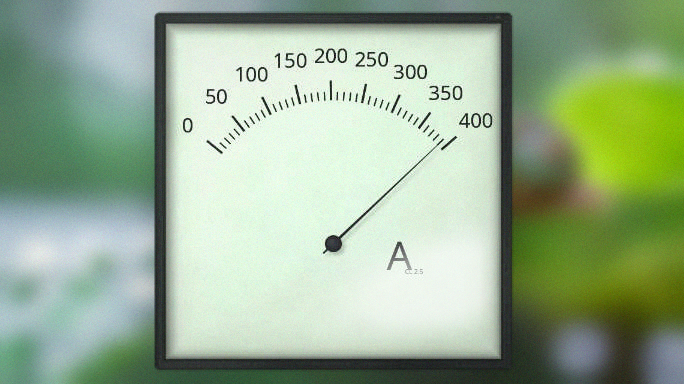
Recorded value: 390 A
